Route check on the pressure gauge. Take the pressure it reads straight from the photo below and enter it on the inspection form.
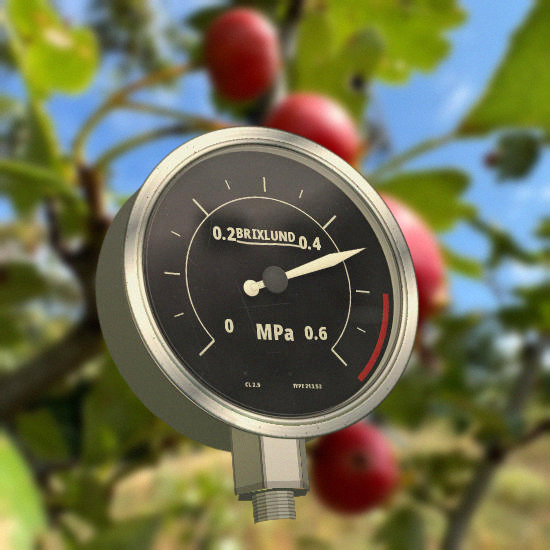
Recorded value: 0.45 MPa
